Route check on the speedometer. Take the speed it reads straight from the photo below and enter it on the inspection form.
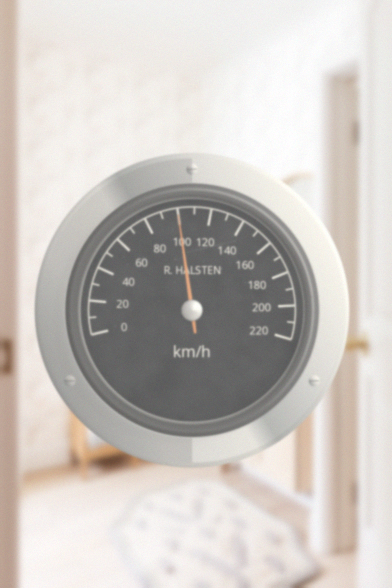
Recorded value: 100 km/h
